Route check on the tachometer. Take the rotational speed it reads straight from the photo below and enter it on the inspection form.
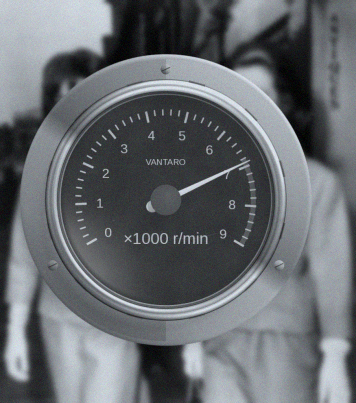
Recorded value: 6900 rpm
